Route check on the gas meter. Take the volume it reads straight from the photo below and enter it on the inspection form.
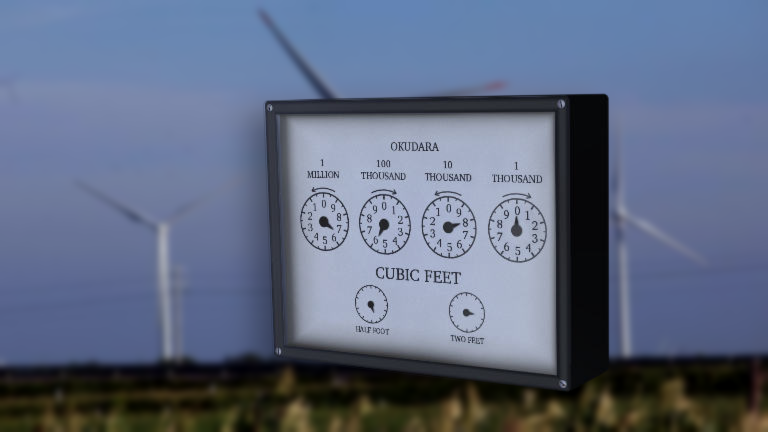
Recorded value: 658000 ft³
